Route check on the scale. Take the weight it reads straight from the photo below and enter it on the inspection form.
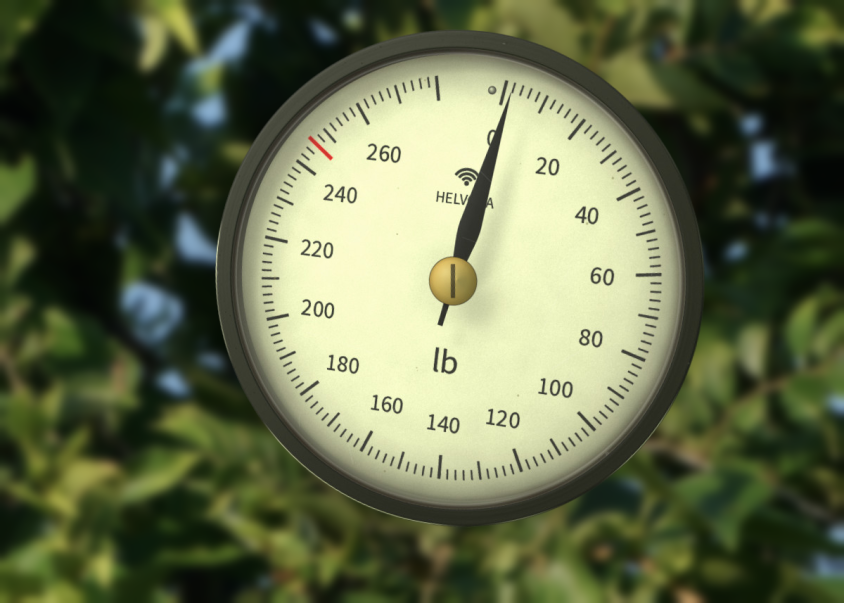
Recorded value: 2 lb
